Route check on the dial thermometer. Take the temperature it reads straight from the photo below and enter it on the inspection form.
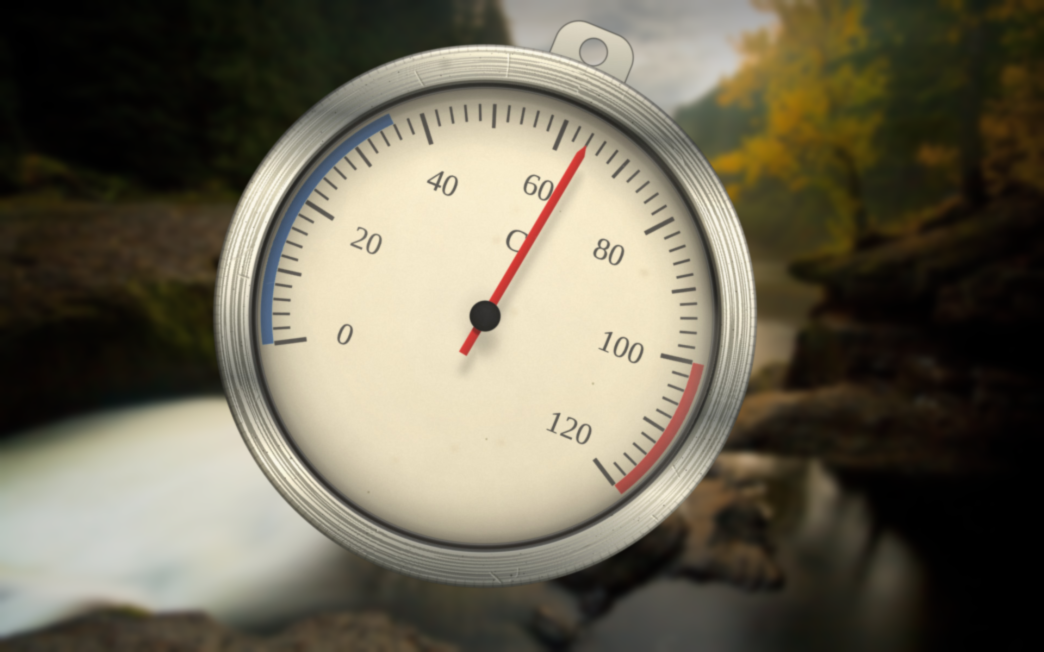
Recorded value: 64 °C
